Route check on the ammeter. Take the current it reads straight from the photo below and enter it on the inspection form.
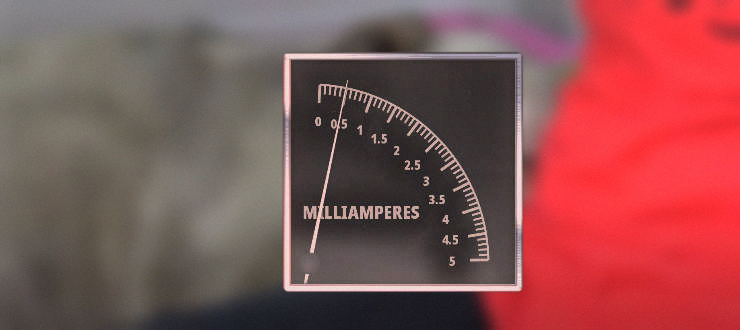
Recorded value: 0.5 mA
